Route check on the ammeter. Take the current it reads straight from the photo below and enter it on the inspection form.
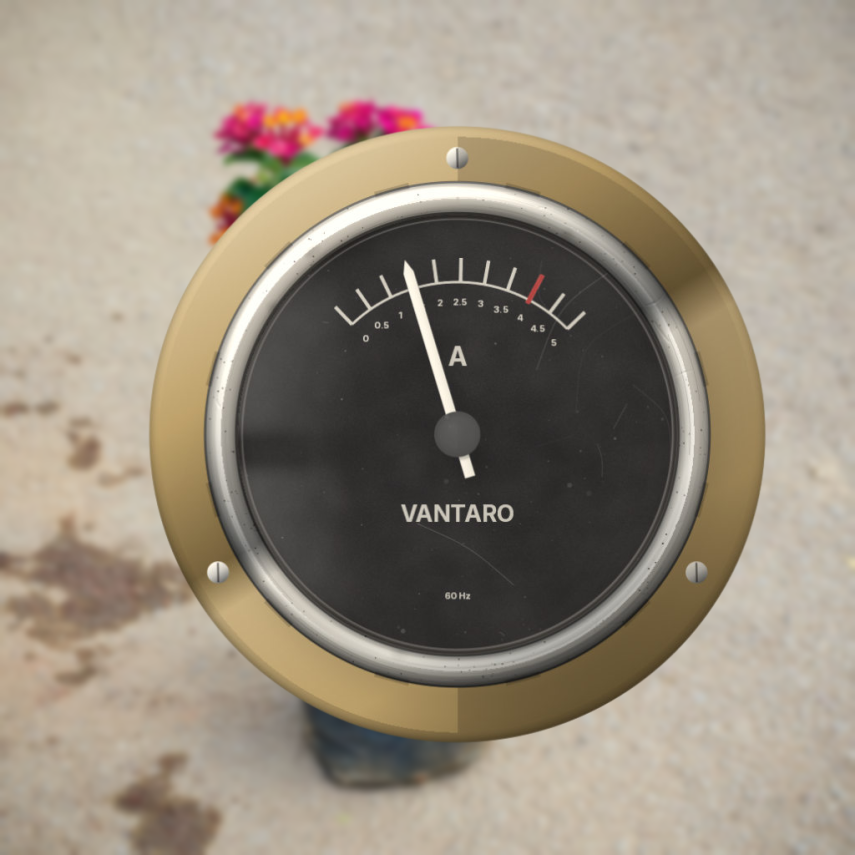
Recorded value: 1.5 A
